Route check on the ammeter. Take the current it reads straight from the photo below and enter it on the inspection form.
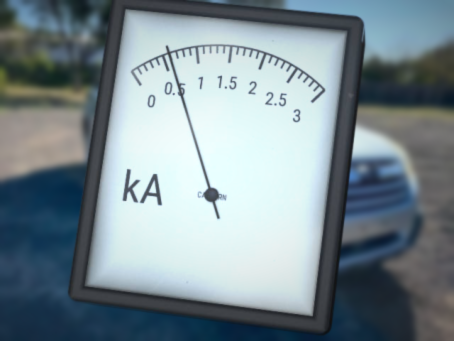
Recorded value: 0.6 kA
